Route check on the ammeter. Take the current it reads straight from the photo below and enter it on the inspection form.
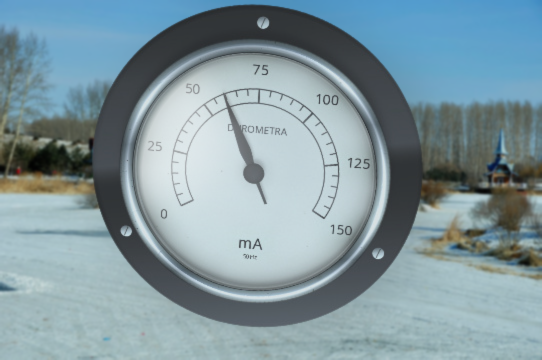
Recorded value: 60 mA
